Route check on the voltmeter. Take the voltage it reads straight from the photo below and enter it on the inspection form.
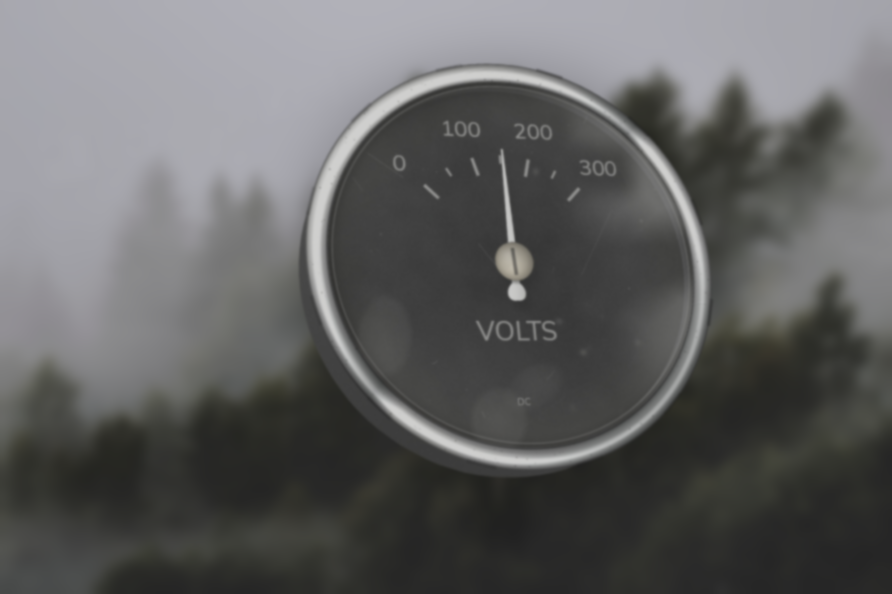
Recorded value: 150 V
